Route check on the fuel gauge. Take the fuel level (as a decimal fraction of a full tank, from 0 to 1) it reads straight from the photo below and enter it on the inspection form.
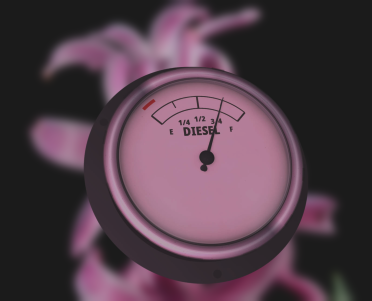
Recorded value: 0.75
